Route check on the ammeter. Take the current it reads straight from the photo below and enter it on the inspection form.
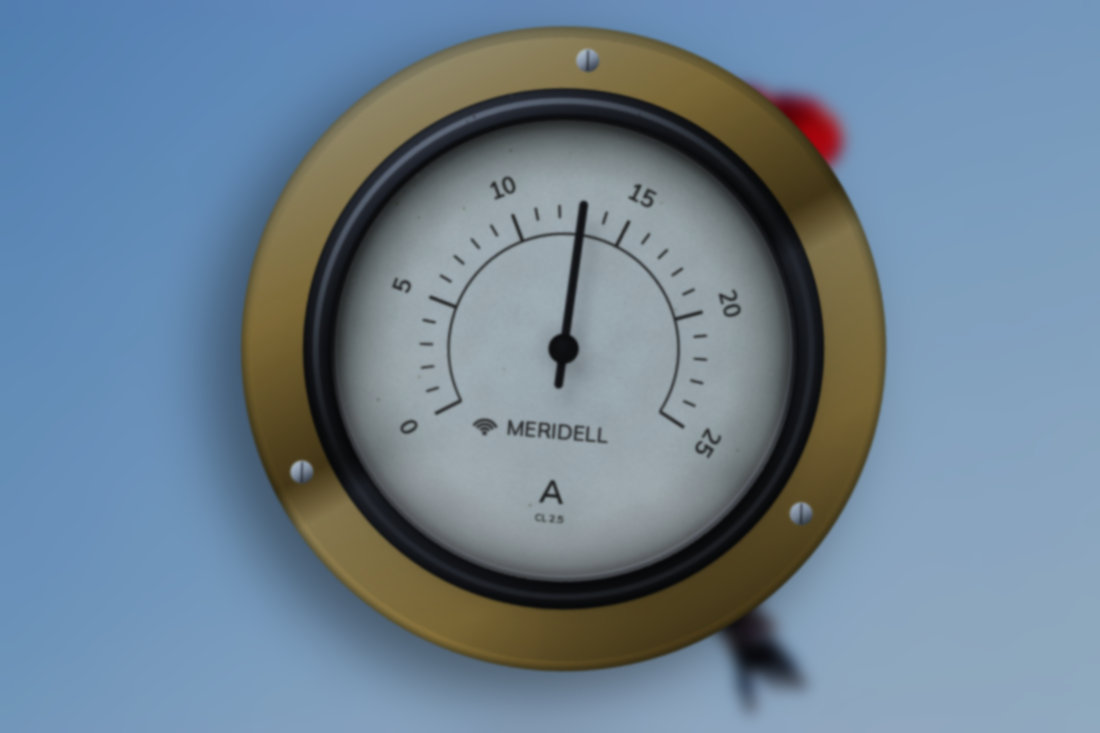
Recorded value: 13 A
